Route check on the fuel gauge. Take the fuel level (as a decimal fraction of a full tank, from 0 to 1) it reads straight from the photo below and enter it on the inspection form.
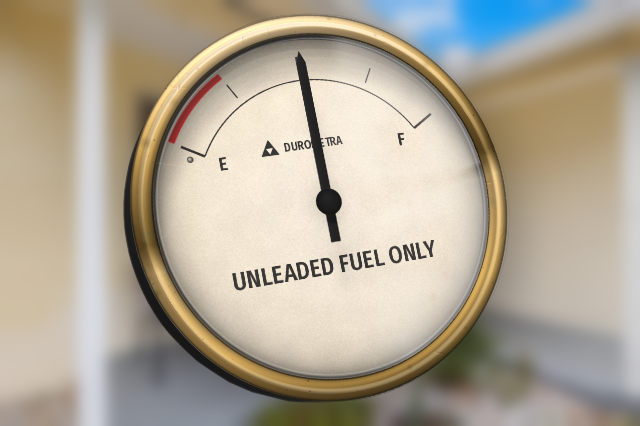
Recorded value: 0.5
